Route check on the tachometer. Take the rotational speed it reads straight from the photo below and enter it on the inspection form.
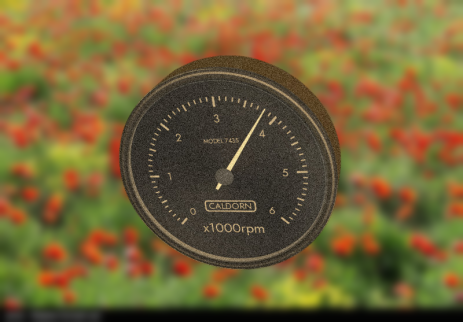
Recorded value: 3800 rpm
